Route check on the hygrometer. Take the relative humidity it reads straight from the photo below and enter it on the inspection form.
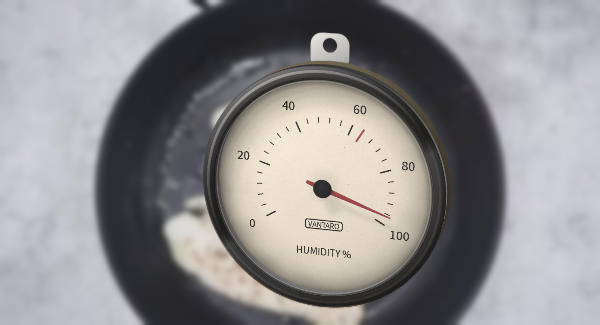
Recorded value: 96 %
